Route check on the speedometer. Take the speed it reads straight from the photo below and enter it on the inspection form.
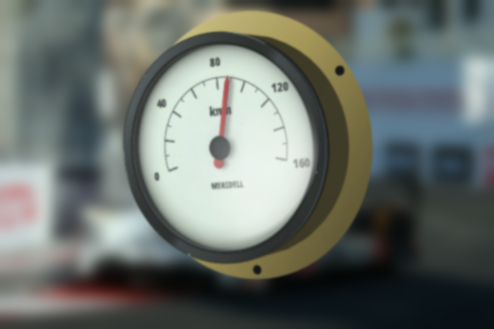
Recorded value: 90 km/h
